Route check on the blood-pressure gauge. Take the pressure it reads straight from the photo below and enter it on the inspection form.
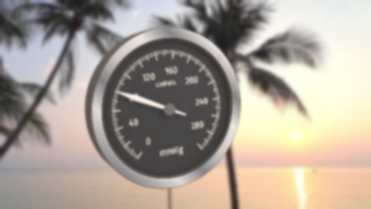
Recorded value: 80 mmHg
